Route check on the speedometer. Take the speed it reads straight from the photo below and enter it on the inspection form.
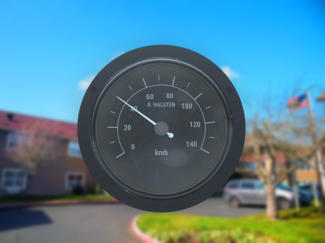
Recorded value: 40 km/h
